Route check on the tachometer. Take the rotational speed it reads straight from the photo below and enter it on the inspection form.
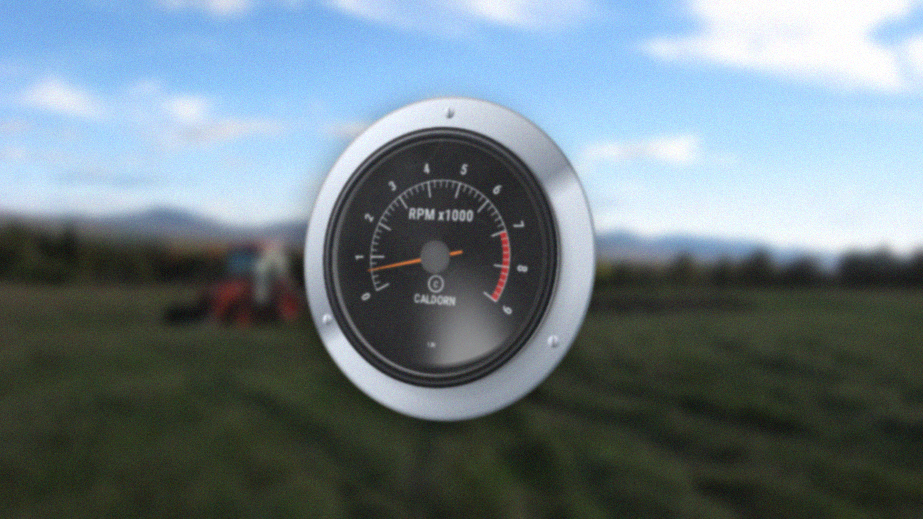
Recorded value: 600 rpm
